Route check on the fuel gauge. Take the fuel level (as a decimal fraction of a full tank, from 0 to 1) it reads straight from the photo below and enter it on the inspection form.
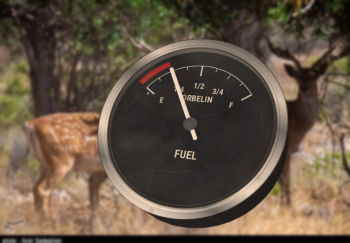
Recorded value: 0.25
